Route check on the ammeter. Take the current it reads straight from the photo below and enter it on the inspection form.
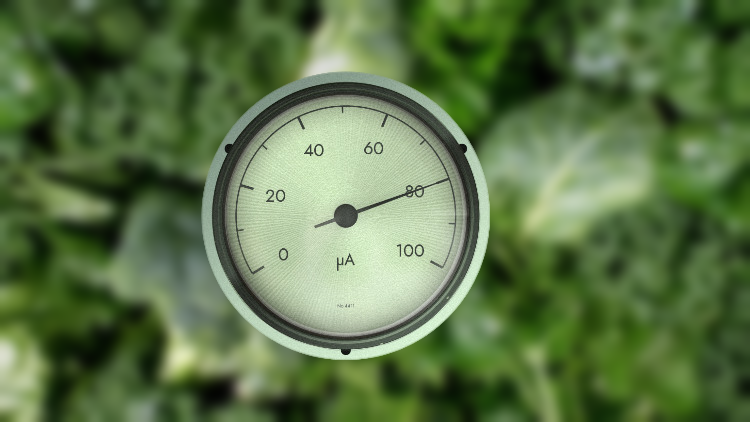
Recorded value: 80 µA
